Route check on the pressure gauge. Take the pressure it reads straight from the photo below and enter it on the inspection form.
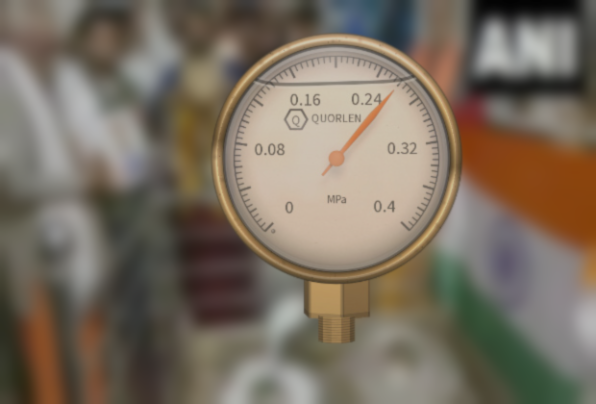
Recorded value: 0.26 MPa
